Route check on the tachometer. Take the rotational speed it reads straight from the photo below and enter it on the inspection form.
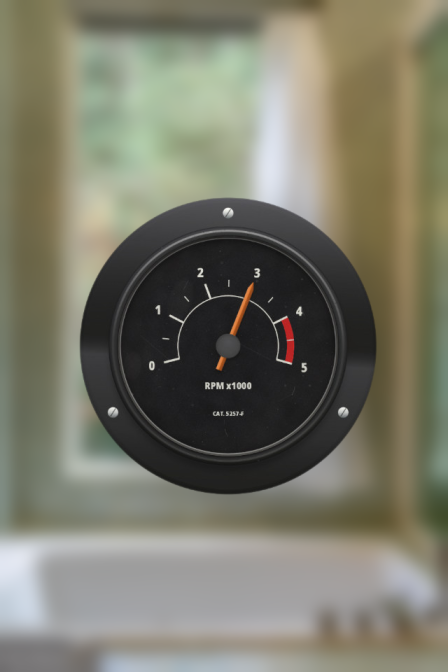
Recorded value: 3000 rpm
